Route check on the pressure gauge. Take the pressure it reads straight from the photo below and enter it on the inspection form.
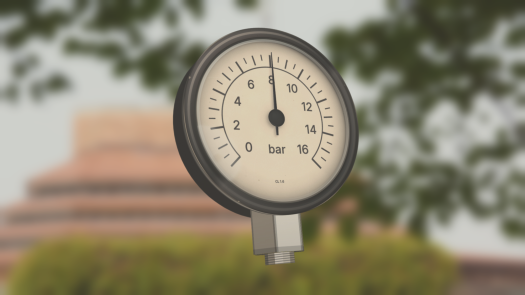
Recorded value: 8 bar
